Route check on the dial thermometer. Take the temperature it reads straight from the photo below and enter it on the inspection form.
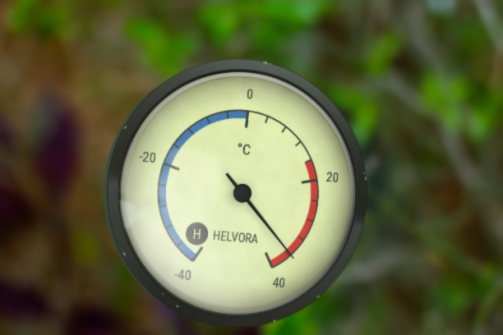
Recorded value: 36 °C
